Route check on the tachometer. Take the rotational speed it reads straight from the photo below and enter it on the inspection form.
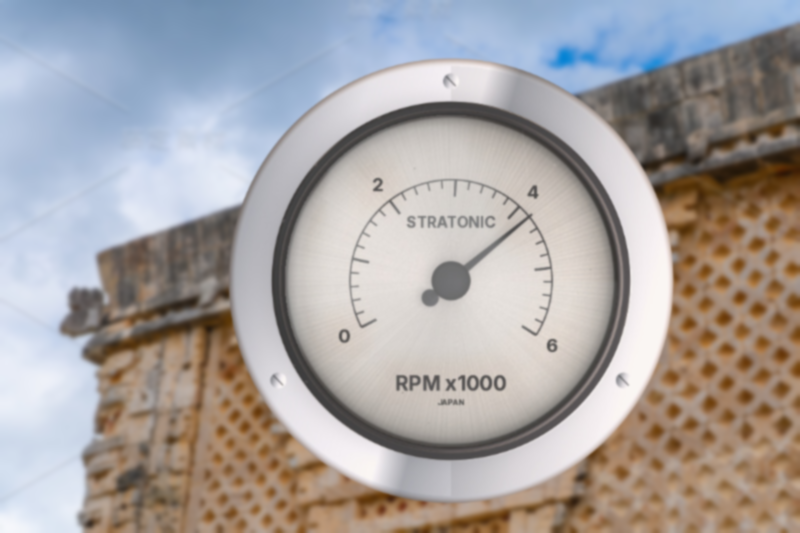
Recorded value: 4200 rpm
